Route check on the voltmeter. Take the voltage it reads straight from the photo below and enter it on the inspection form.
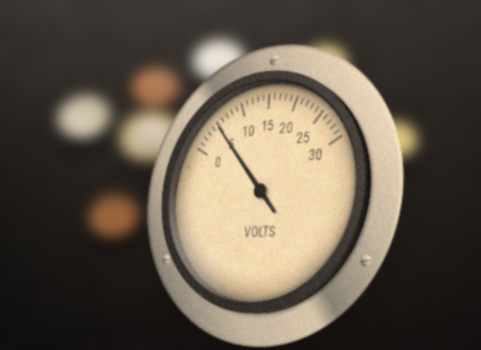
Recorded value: 5 V
